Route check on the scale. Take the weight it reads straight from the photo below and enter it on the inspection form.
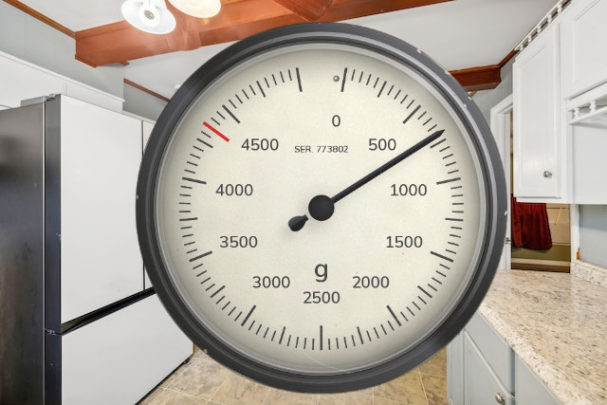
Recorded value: 700 g
